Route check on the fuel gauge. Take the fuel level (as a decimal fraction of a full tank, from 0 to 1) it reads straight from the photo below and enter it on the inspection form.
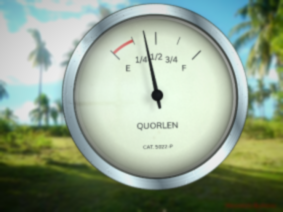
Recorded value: 0.375
